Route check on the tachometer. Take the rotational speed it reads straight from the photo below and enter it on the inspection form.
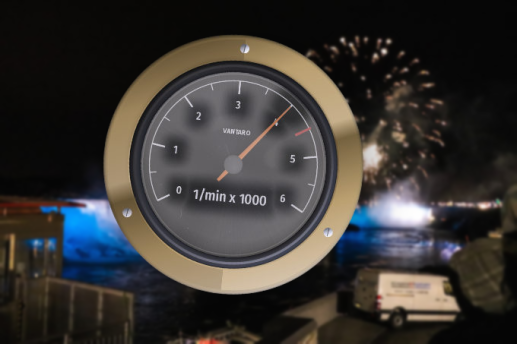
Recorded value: 4000 rpm
